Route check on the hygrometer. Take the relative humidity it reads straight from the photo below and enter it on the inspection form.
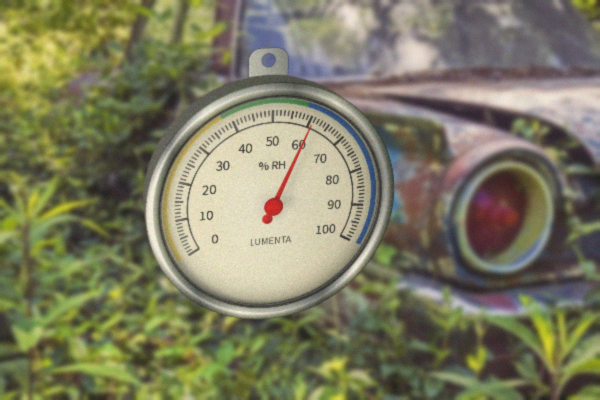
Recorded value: 60 %
